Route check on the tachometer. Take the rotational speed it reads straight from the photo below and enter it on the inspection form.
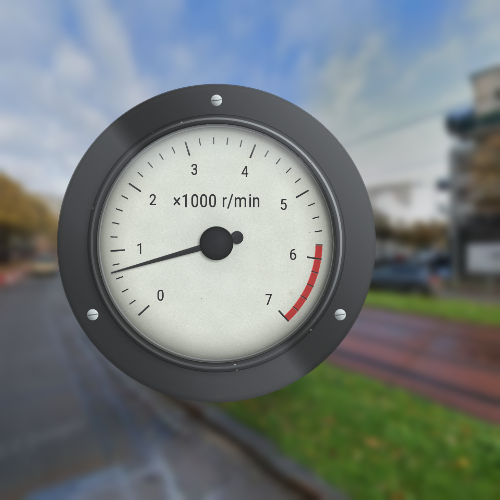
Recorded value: 700 rpm
